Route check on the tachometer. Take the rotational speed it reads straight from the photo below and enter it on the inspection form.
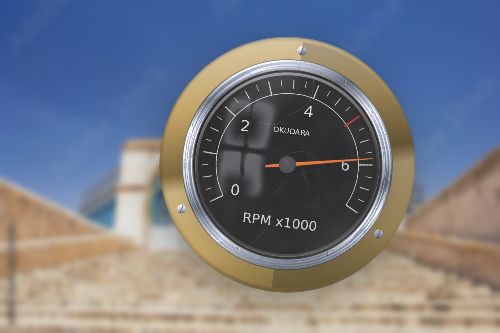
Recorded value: 5875 rpm
